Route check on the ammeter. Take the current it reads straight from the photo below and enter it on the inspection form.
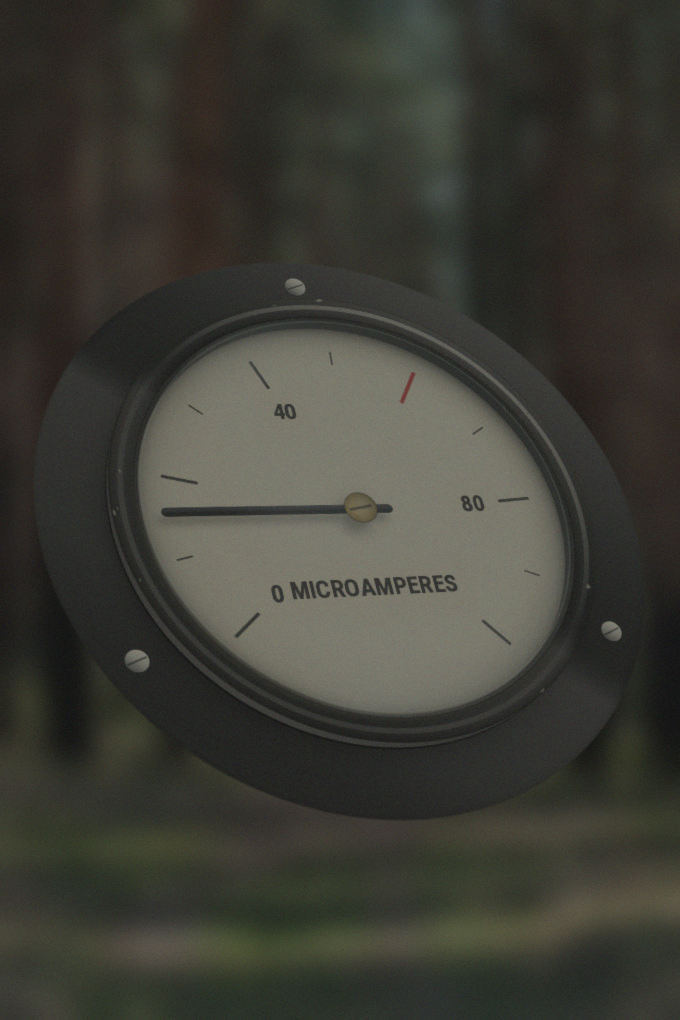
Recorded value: 15 µA
